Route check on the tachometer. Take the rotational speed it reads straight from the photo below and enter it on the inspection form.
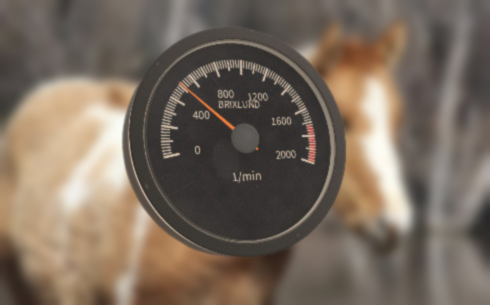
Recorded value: 500 rpm
